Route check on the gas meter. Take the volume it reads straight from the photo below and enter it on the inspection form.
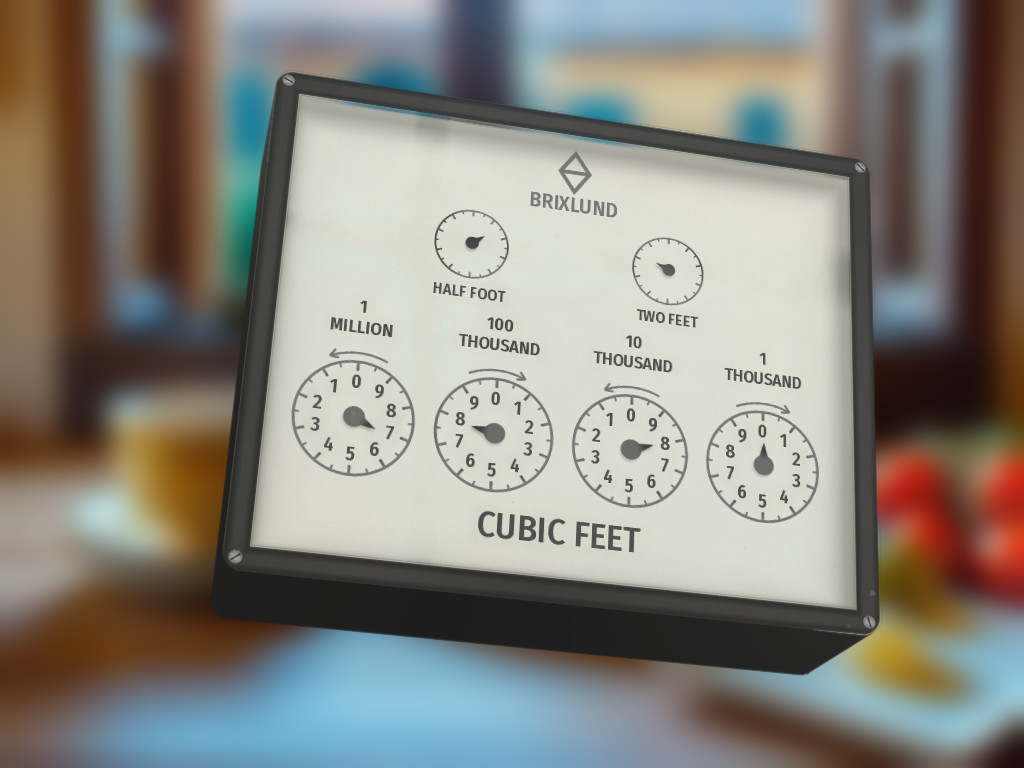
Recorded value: 678000 ft³
